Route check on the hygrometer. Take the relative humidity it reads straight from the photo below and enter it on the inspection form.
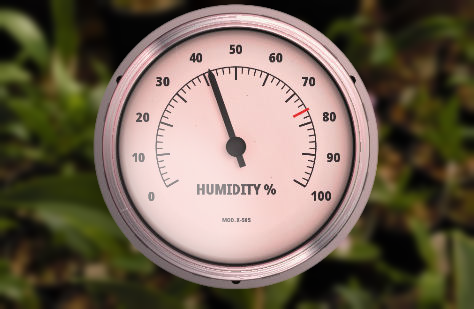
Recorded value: 42 %
